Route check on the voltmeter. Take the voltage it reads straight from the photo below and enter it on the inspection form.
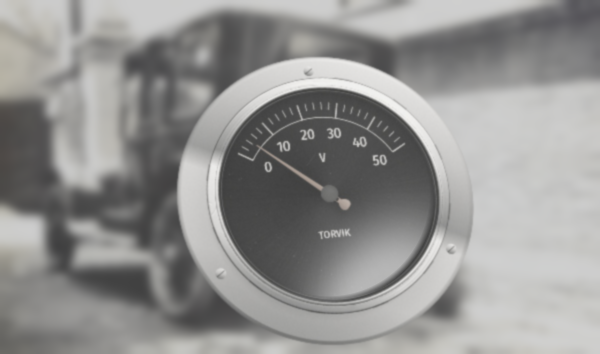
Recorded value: 4 V
